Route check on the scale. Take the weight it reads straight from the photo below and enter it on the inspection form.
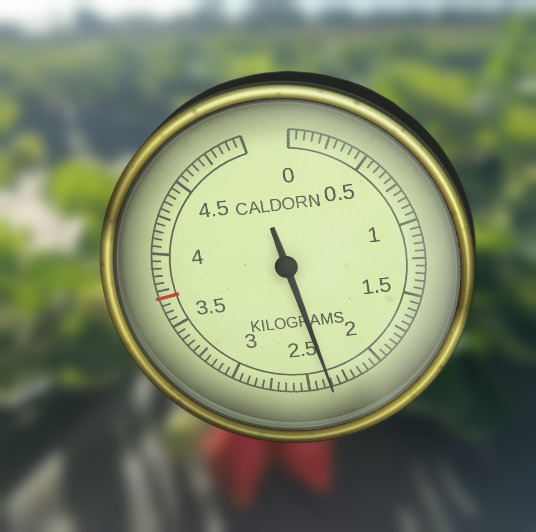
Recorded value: 2.35 kg
